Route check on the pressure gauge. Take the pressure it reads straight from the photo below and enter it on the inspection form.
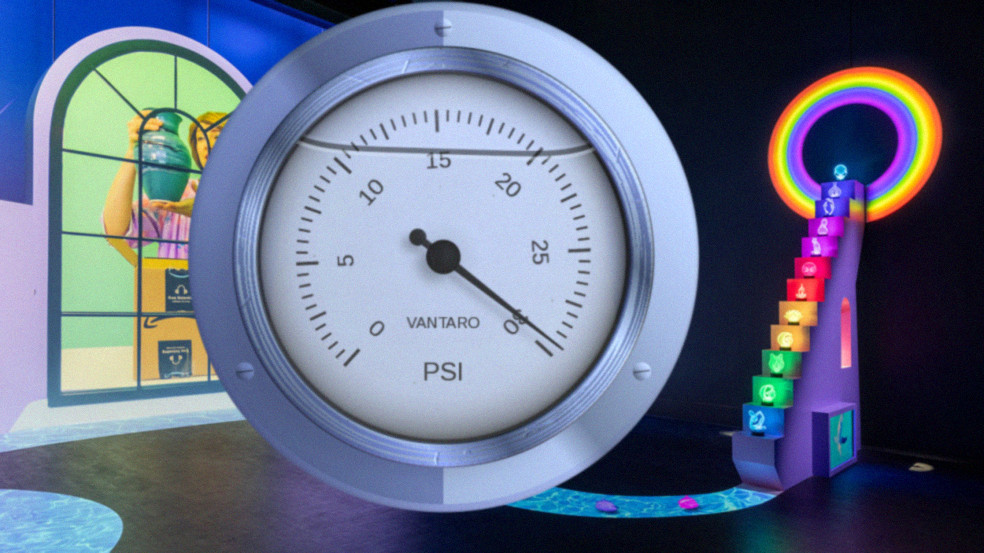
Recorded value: 29.5 psi
